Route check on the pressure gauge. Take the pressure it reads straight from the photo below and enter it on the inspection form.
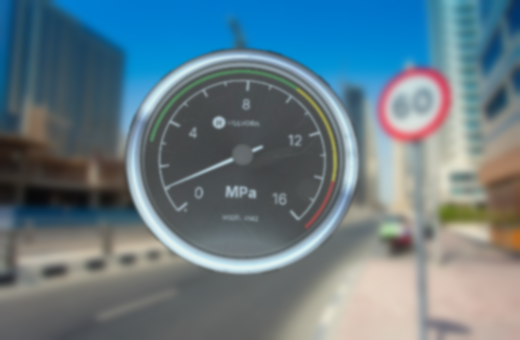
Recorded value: 1 MPa
